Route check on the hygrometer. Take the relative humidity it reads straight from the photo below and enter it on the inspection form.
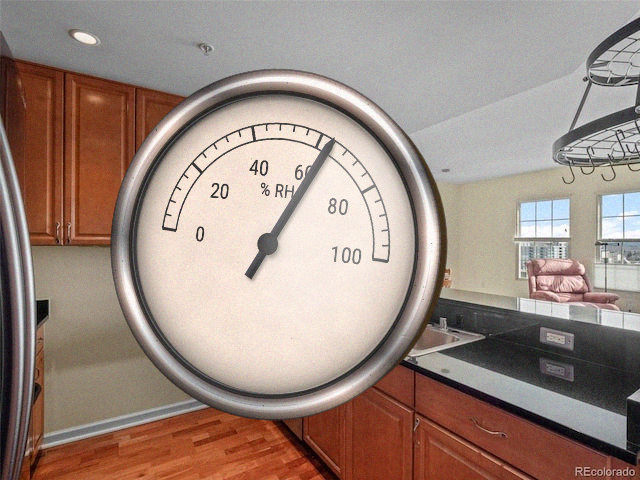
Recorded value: 64 %
